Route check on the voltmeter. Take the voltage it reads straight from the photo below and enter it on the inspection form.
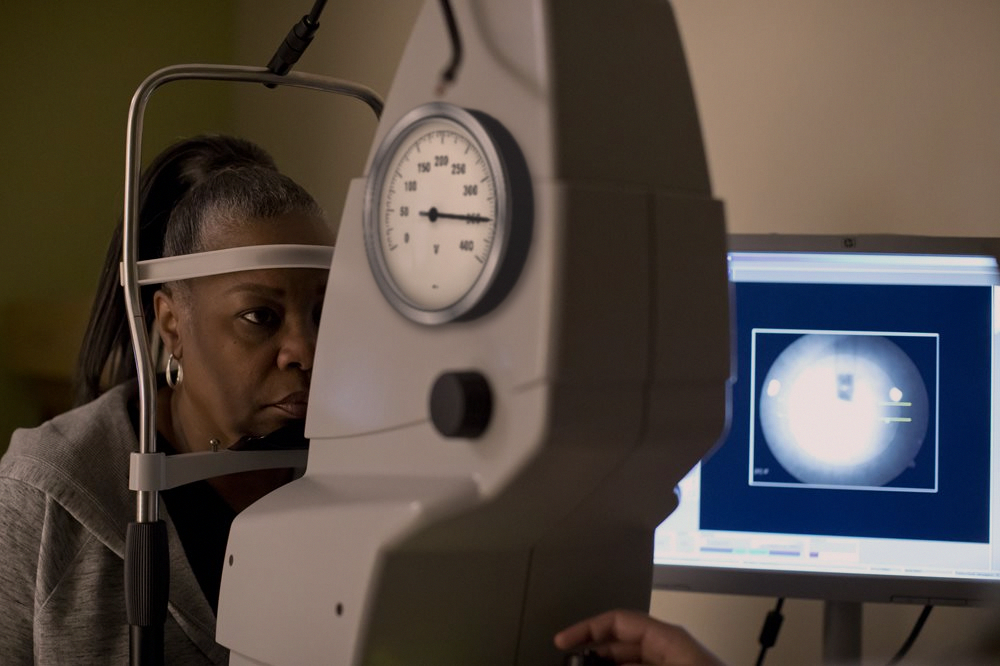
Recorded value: 350 V
